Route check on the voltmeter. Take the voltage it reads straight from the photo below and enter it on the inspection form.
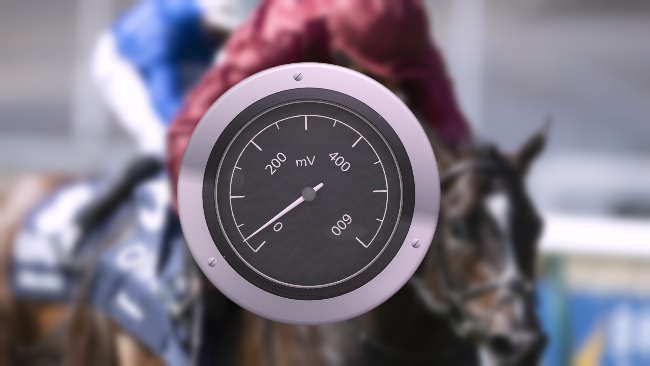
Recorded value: 25 mV
